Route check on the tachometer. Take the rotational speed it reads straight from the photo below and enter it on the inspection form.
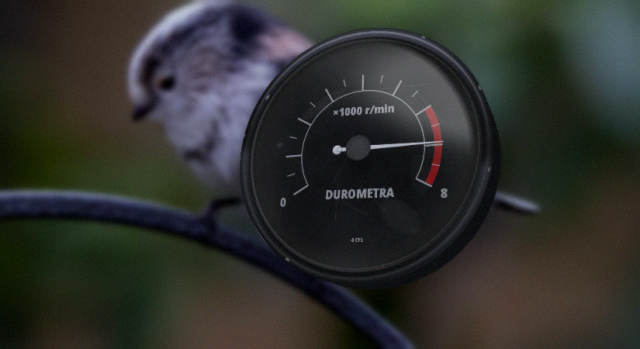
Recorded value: 7000 rpm
